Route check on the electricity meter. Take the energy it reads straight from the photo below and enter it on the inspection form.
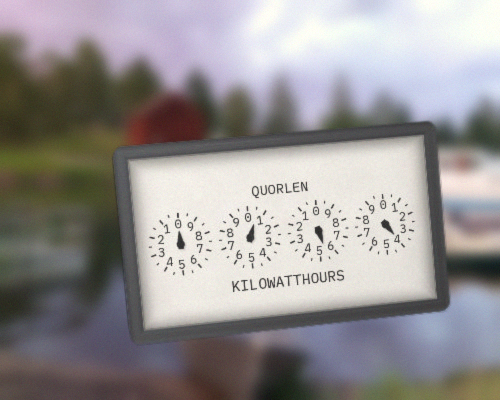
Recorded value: 54 kWh
